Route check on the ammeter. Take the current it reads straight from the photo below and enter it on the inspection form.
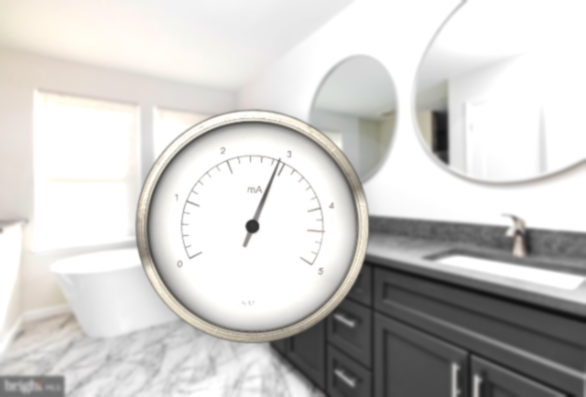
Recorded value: 2.9 mA
